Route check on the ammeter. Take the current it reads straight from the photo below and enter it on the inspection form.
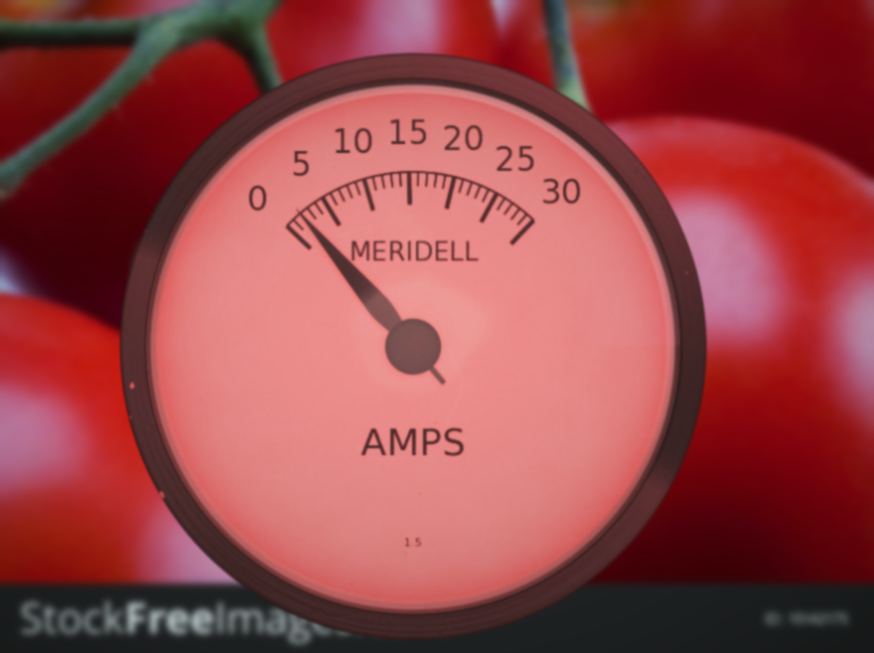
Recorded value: 2 A
